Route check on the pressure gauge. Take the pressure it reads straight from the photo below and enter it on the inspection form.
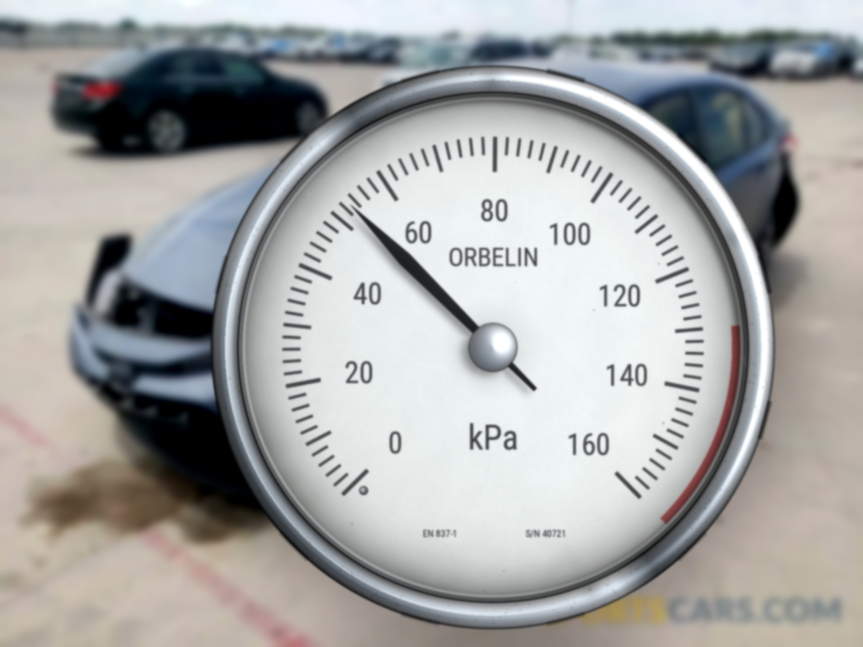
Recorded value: 53 kPa
